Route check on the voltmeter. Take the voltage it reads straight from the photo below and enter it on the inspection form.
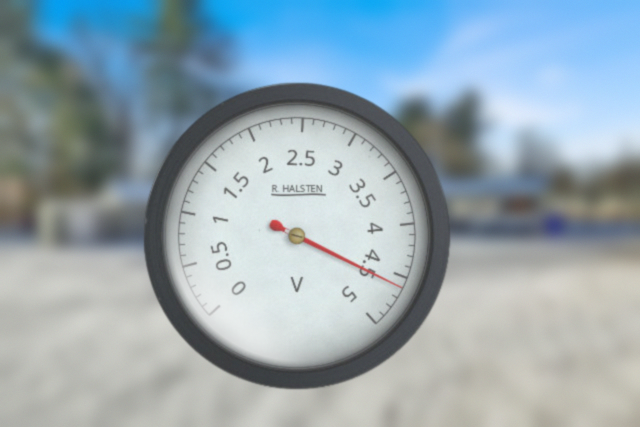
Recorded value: 4.6 V
